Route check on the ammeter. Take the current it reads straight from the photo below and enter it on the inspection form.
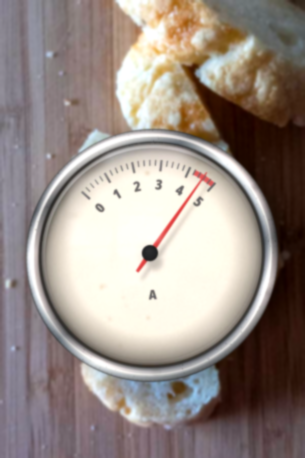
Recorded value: 4.6 A
